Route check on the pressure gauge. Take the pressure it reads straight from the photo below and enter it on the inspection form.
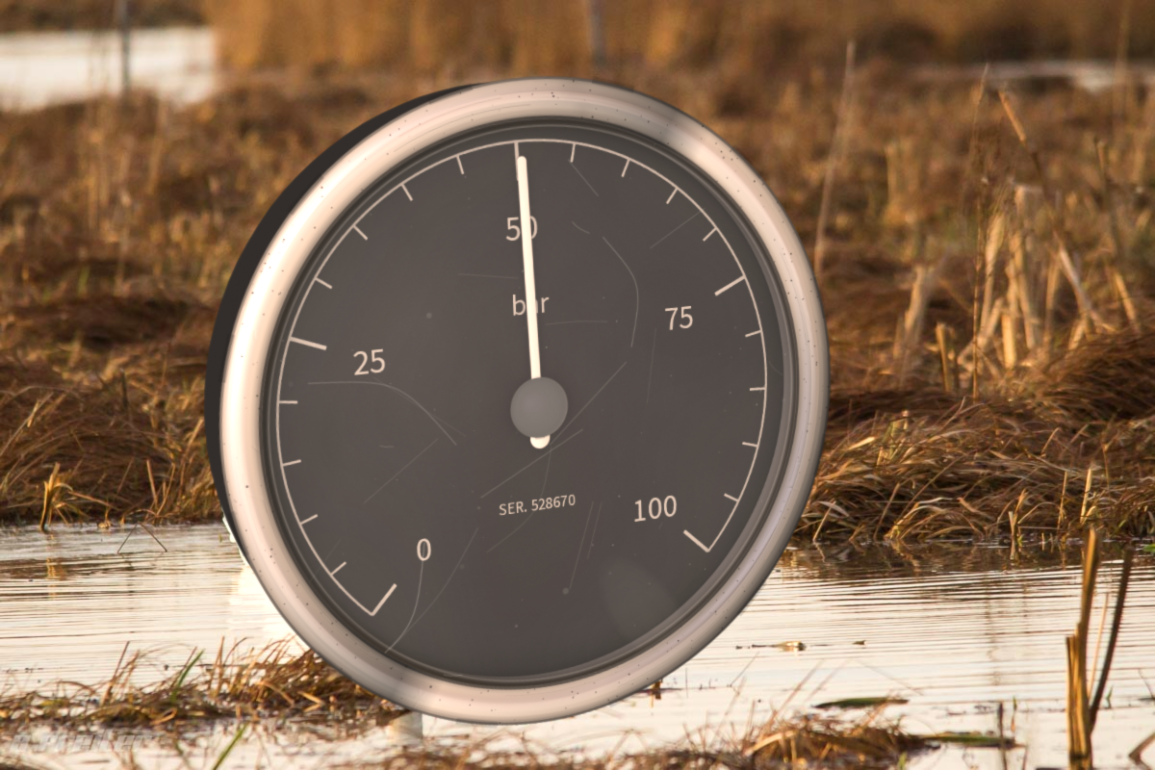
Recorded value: 50 bar
